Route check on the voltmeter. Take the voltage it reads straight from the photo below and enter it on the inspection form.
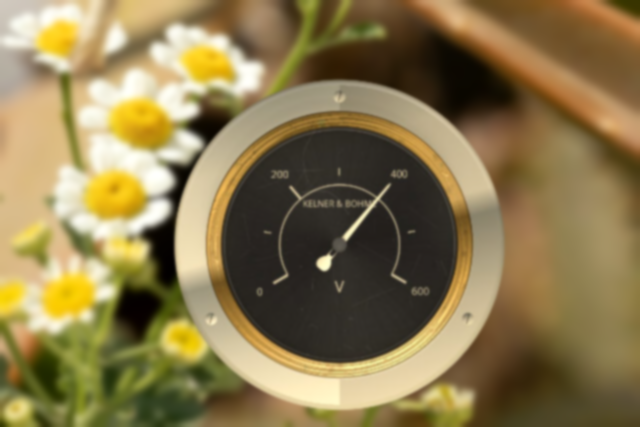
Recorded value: 400 V
